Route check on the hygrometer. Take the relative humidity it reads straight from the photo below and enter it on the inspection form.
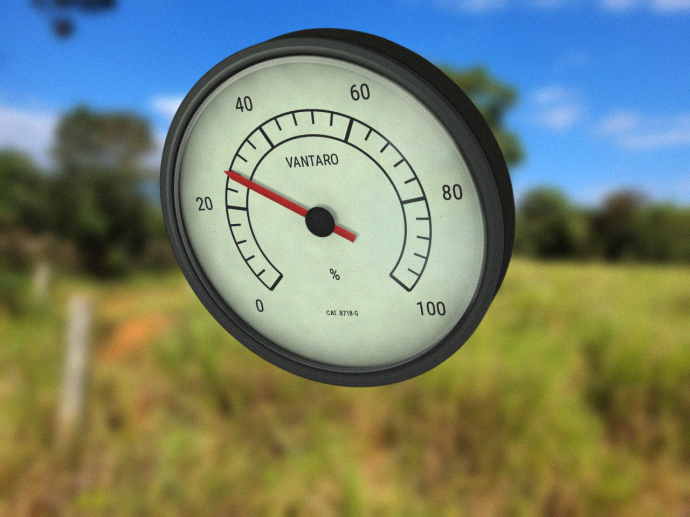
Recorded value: 28 %
